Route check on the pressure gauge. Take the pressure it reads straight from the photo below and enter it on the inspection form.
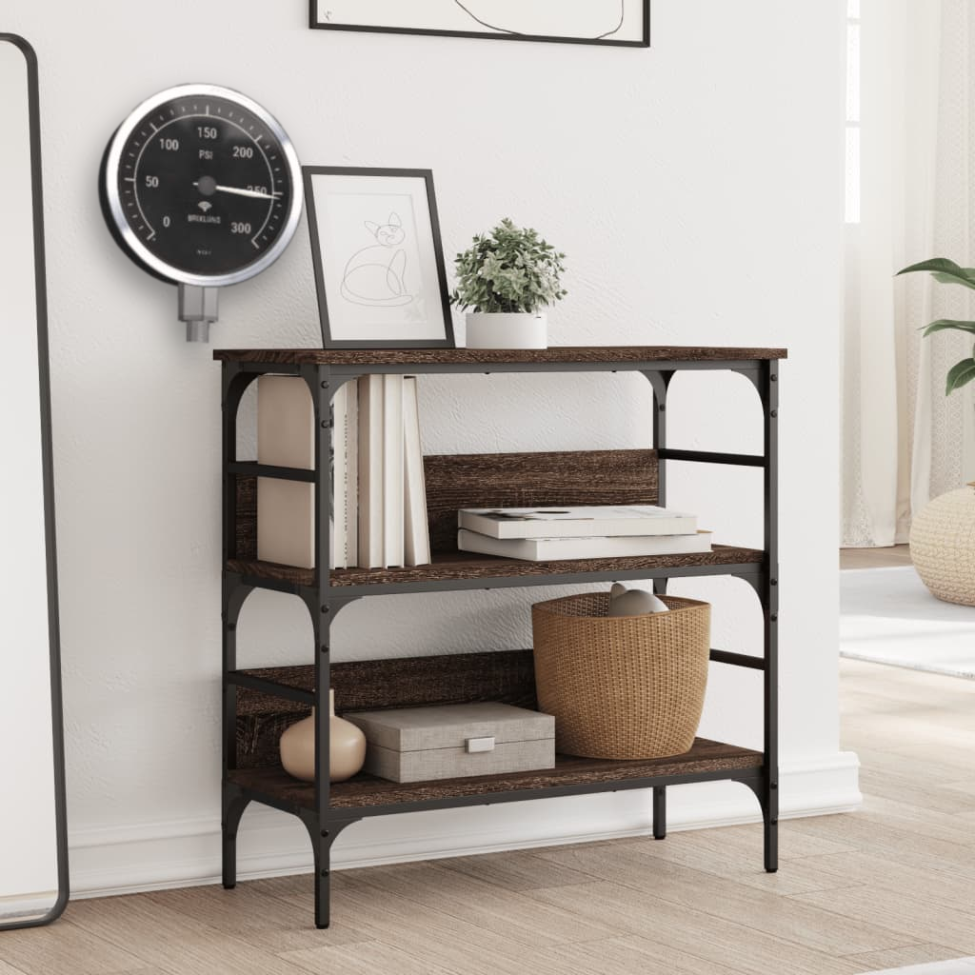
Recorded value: 255 psi
